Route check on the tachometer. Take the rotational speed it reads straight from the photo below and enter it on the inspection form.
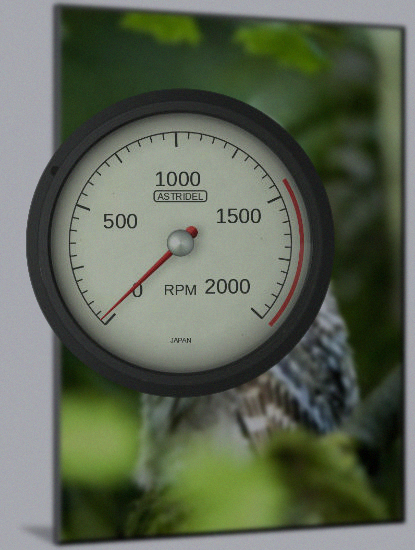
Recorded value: 25 rpm
